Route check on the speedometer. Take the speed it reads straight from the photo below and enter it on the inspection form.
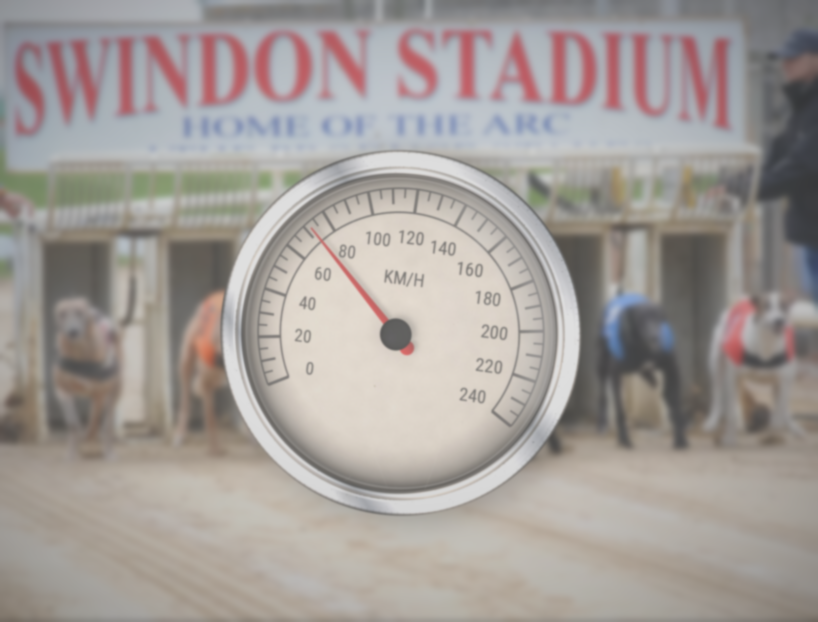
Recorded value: 72.5 km/h
